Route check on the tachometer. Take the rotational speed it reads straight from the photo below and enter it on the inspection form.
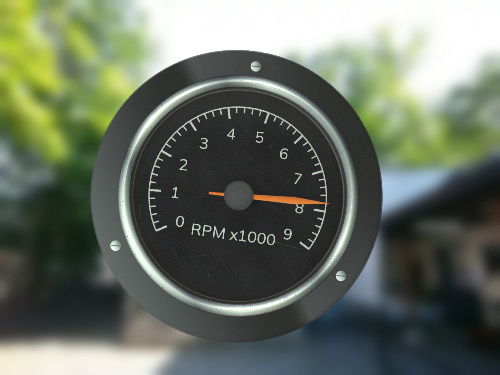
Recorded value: 7800 rpm
